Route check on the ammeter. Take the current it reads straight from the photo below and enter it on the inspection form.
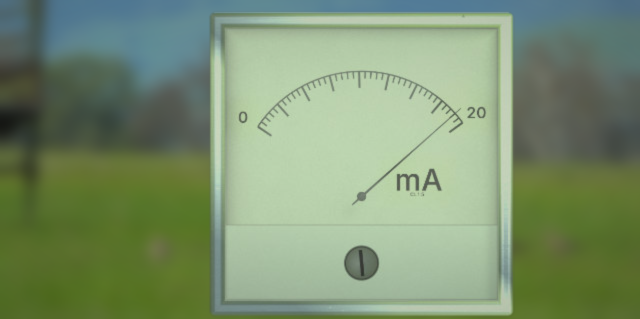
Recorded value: 19 mA
